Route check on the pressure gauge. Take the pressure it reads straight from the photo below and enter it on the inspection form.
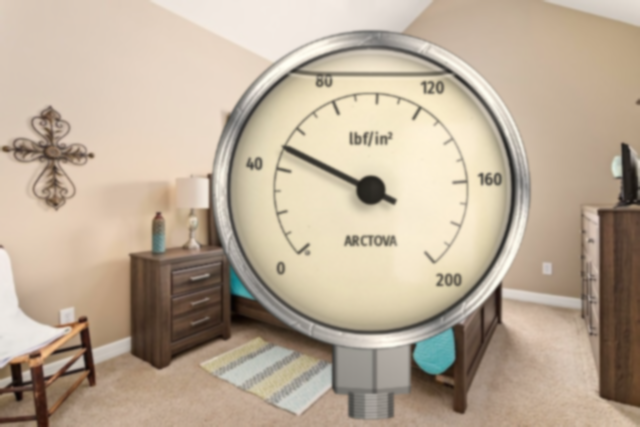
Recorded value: 50 psi
